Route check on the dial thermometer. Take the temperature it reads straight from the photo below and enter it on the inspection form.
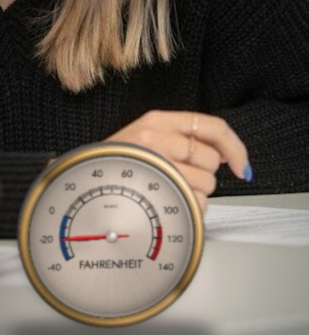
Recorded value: -20 °F
